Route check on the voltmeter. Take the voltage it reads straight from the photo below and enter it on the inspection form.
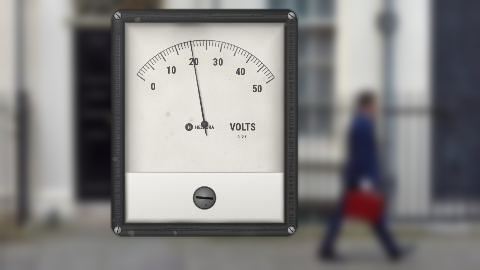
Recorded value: 20 V
